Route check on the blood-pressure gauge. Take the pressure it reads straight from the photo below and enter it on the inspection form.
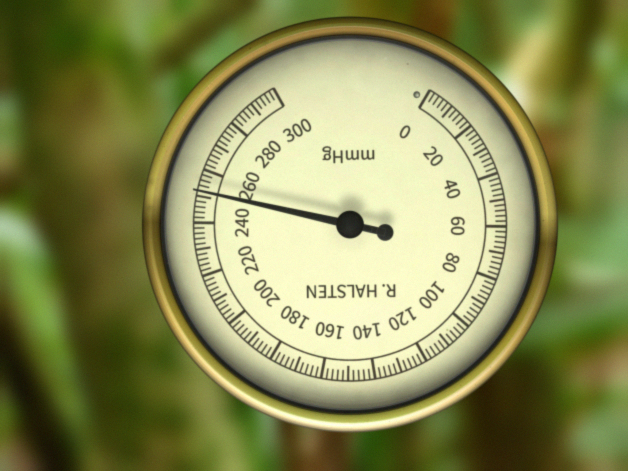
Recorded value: 252 mmHg
